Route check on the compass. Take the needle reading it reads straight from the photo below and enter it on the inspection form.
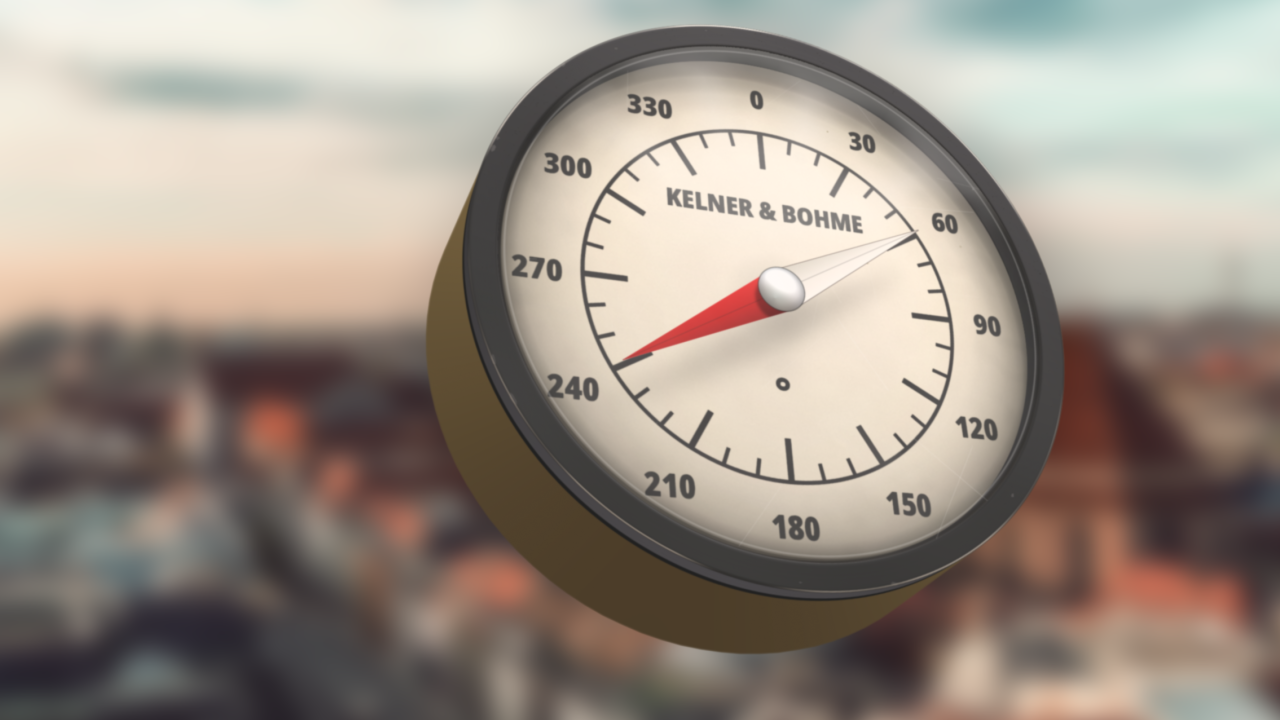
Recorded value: 240 °
